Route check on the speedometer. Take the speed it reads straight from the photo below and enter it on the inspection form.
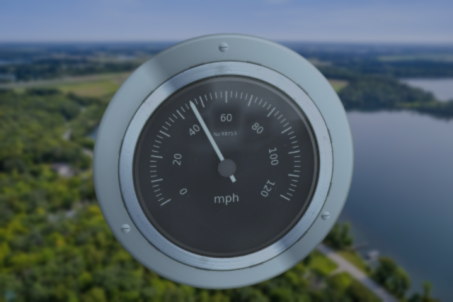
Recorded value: 46 mph
